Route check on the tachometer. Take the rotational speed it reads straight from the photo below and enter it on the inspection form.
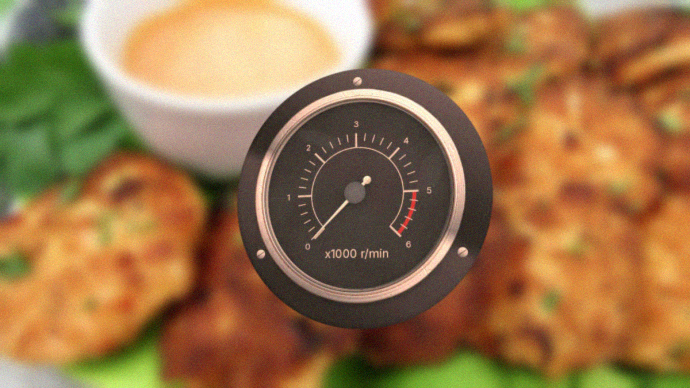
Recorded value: 0 rpm
